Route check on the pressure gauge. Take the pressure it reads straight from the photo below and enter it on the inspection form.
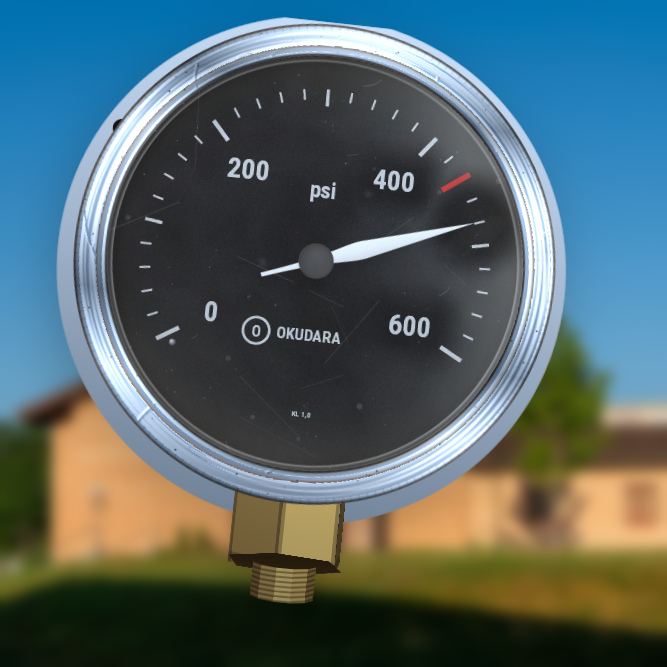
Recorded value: 480 psi
